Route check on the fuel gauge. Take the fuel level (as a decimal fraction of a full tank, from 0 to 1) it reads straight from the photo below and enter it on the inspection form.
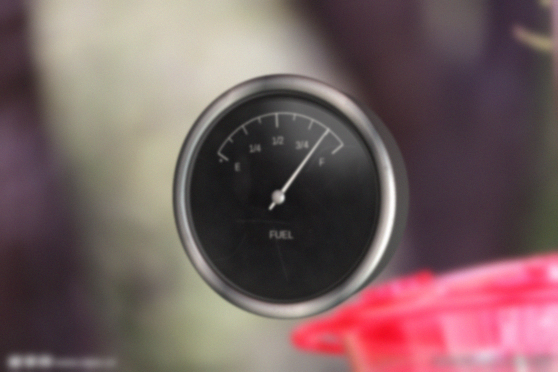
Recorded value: 0.875
